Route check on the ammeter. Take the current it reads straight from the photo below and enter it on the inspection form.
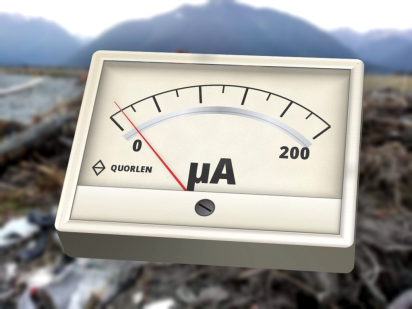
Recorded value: 10 µA
